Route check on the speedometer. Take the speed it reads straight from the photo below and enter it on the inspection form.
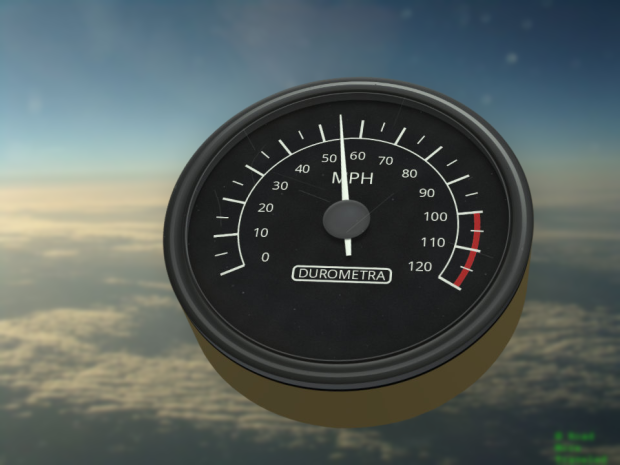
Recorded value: 55 mph
